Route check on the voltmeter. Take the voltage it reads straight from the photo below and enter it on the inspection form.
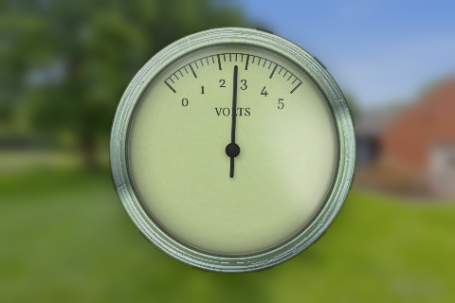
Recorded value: 2.6 V
